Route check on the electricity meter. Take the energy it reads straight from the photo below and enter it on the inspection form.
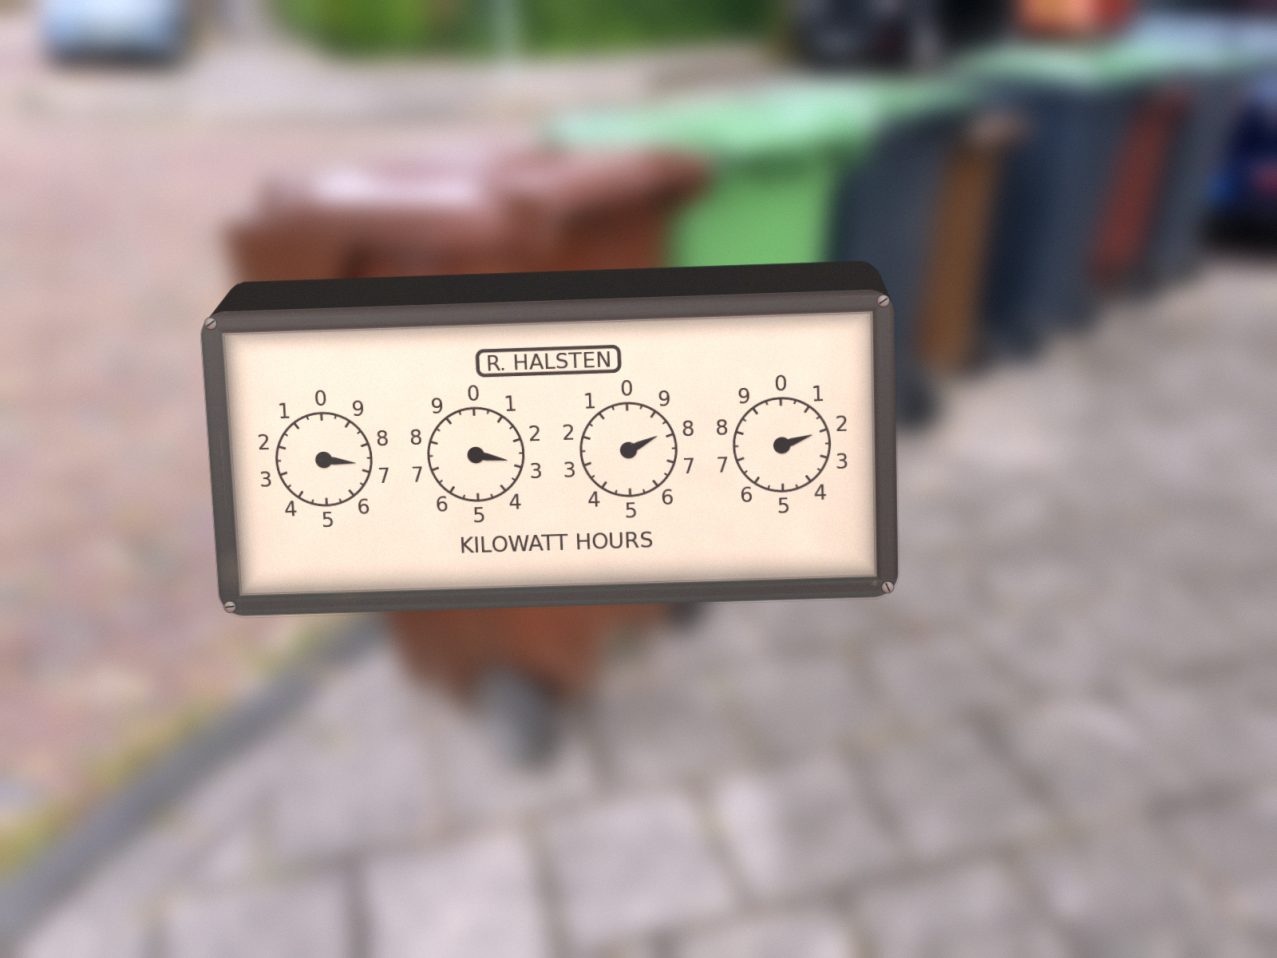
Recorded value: 7282 kWh
